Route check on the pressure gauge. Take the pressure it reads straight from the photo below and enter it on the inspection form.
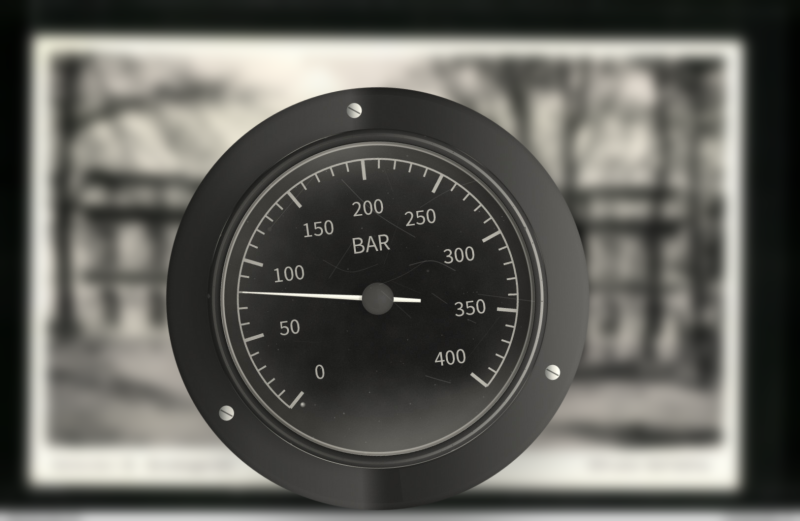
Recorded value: 80 bar
